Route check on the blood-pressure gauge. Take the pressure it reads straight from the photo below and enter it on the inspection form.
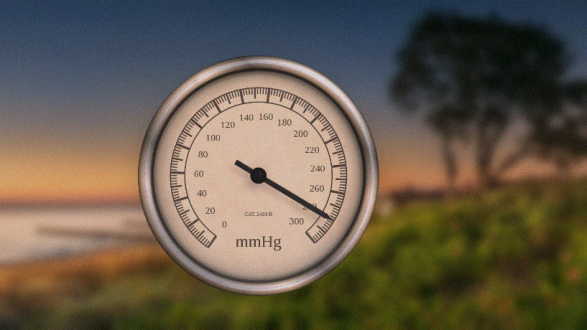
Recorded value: 280 mmHg
